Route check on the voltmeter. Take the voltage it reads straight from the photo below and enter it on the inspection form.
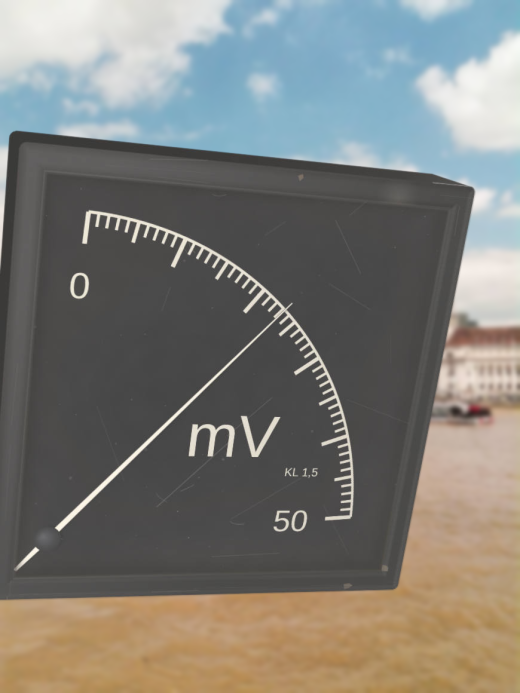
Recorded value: 23 mV
